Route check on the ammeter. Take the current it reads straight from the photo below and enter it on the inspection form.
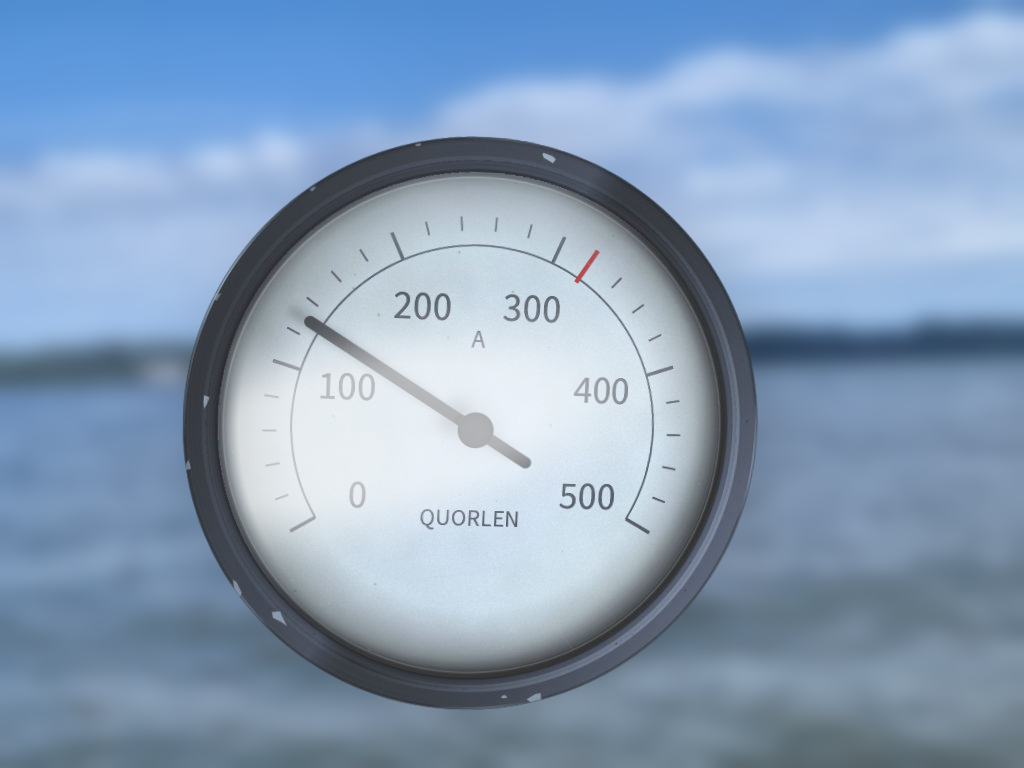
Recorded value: 130 A
